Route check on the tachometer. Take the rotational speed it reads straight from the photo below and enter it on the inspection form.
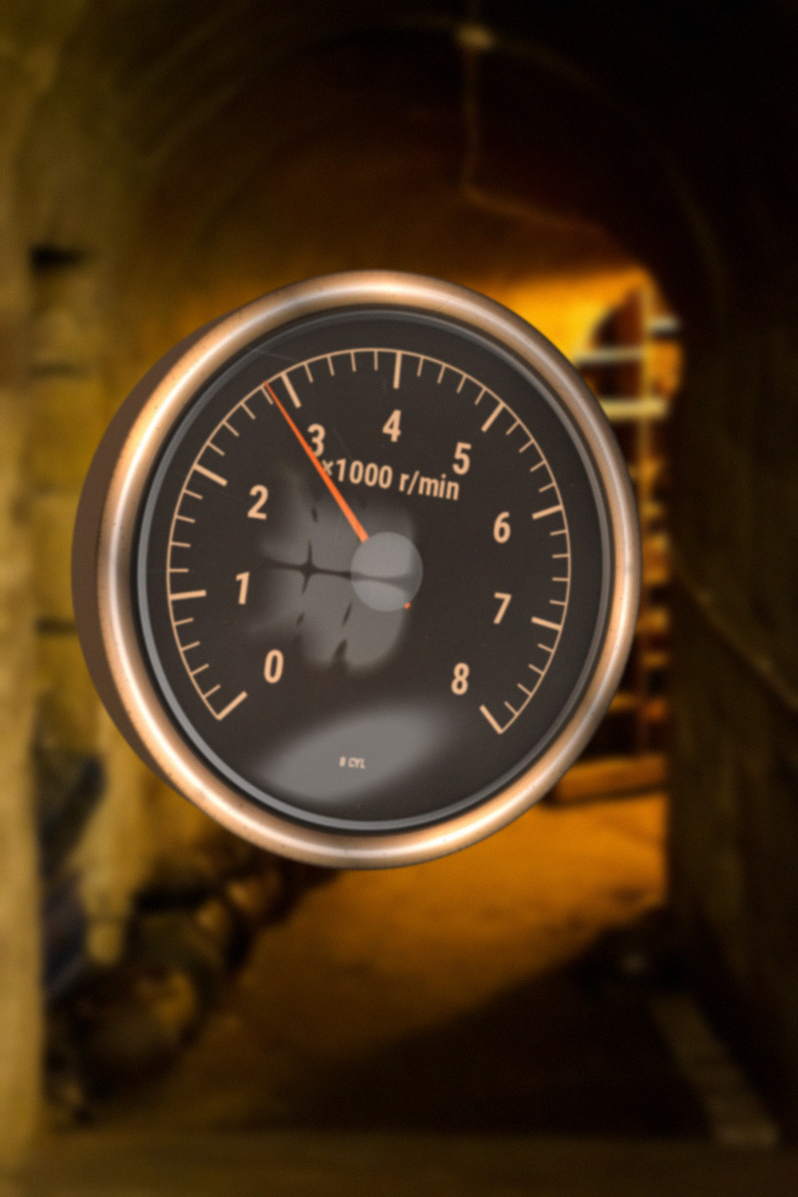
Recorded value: 2800 rpm
